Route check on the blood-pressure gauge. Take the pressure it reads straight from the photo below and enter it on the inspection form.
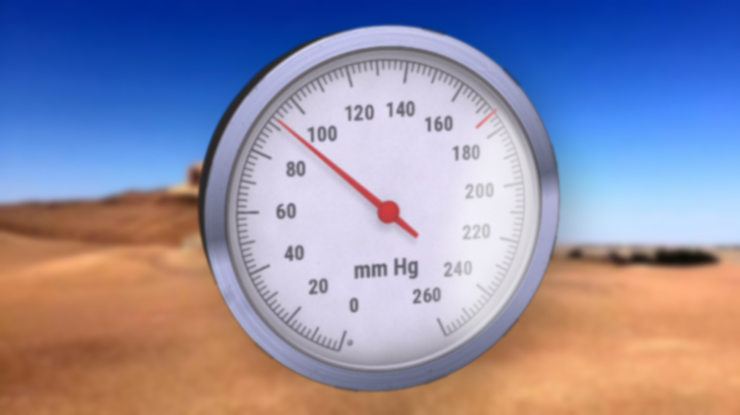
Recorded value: 92 mmHg
